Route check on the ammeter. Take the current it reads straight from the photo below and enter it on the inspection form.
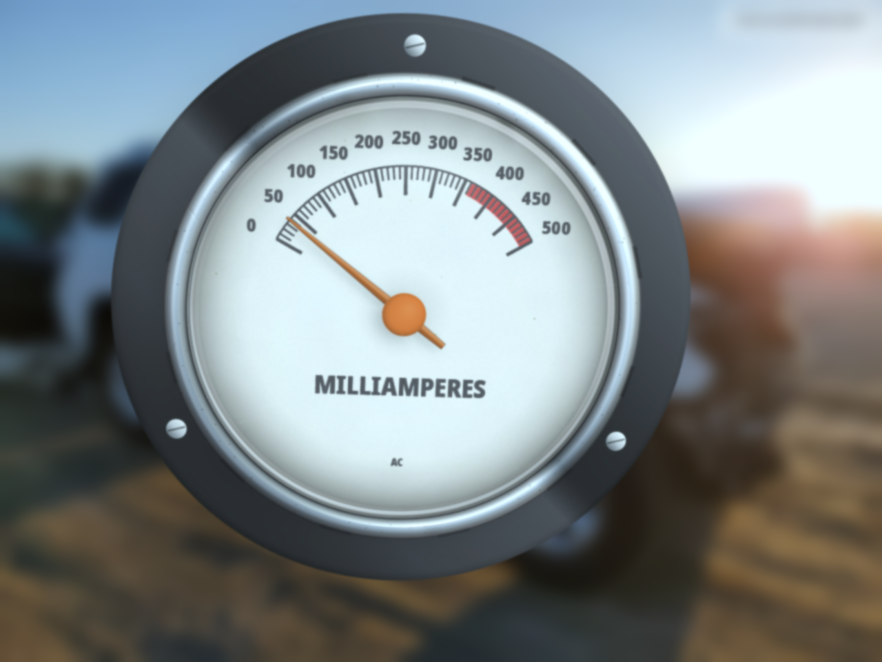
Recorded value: 40 mA
